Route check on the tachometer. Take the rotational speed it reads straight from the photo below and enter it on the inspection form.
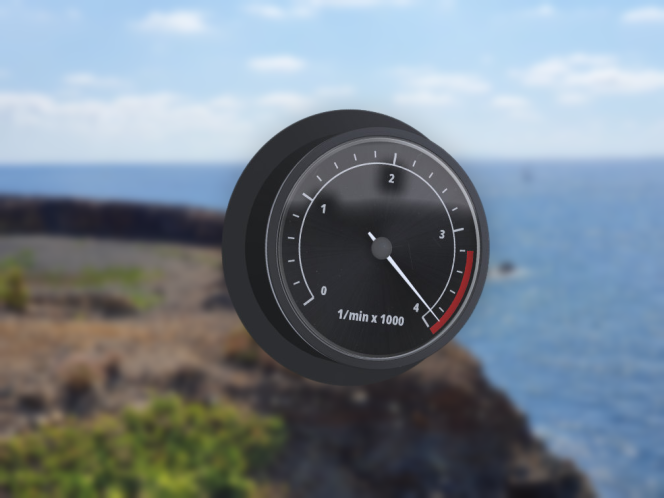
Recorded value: 3900 rpm
